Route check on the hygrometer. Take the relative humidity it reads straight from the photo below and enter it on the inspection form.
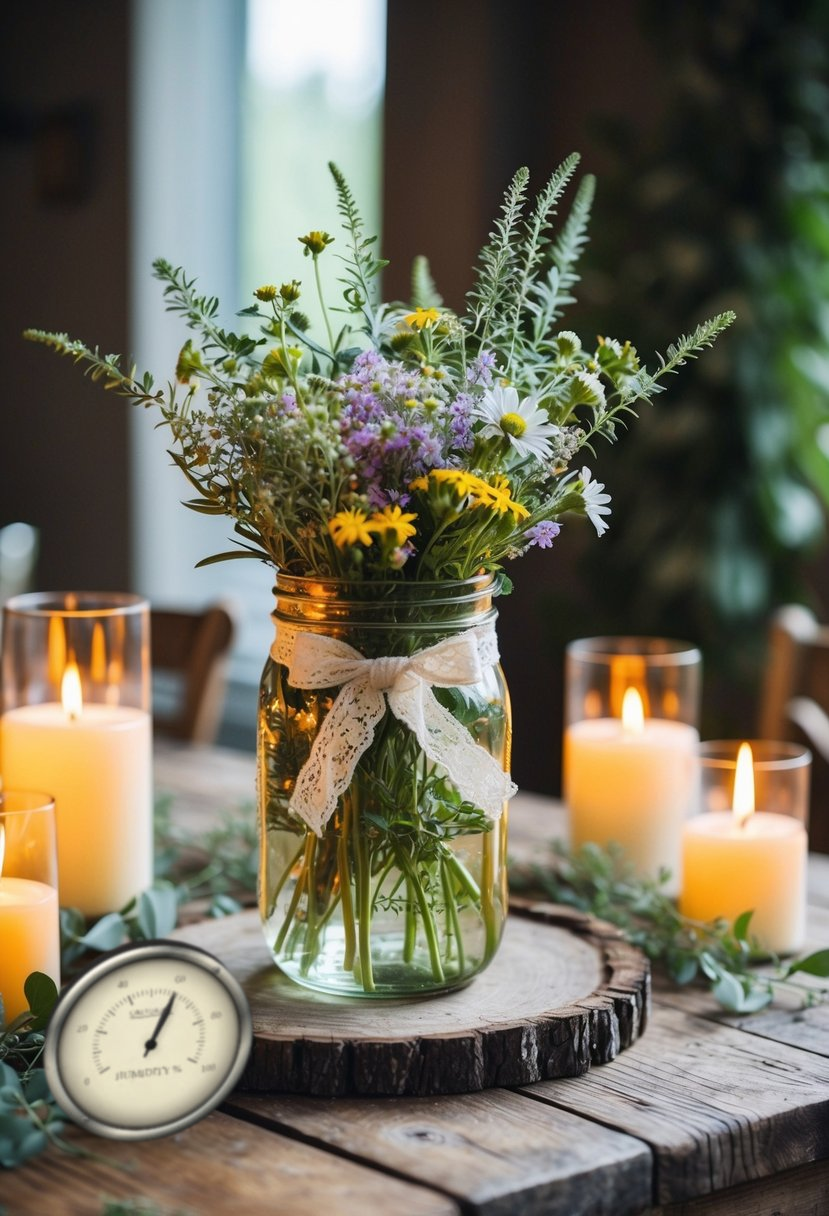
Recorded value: 60 %
